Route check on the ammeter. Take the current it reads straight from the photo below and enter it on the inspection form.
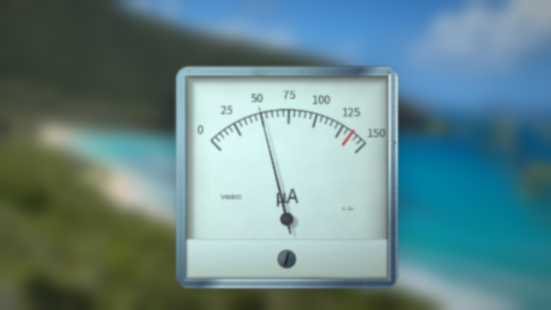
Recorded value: 50 µA
